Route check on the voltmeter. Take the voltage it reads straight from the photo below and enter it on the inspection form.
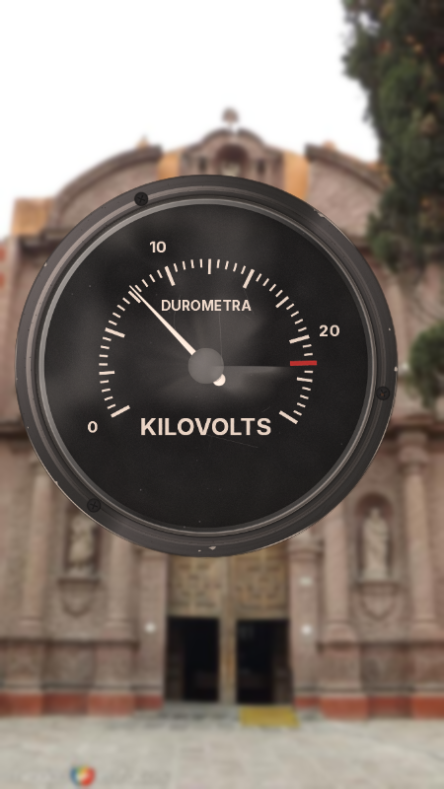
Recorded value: 7.75 kV
